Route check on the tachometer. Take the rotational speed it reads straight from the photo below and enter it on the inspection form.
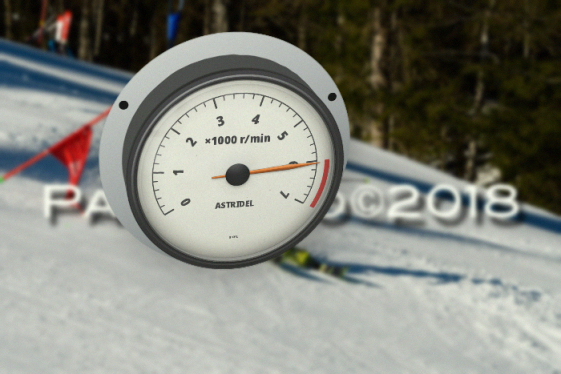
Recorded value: 6000 rpm
